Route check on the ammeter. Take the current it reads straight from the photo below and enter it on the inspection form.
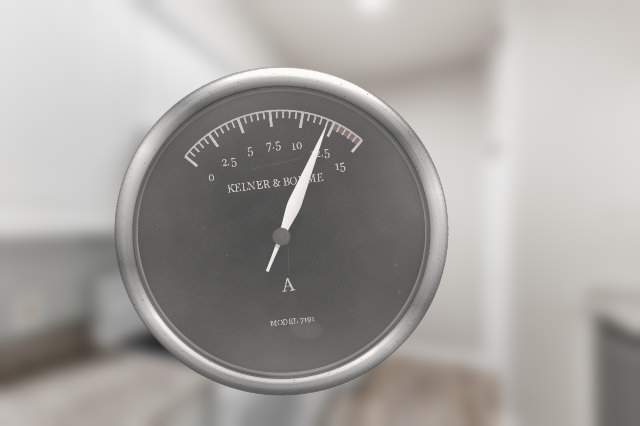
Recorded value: 12 A
